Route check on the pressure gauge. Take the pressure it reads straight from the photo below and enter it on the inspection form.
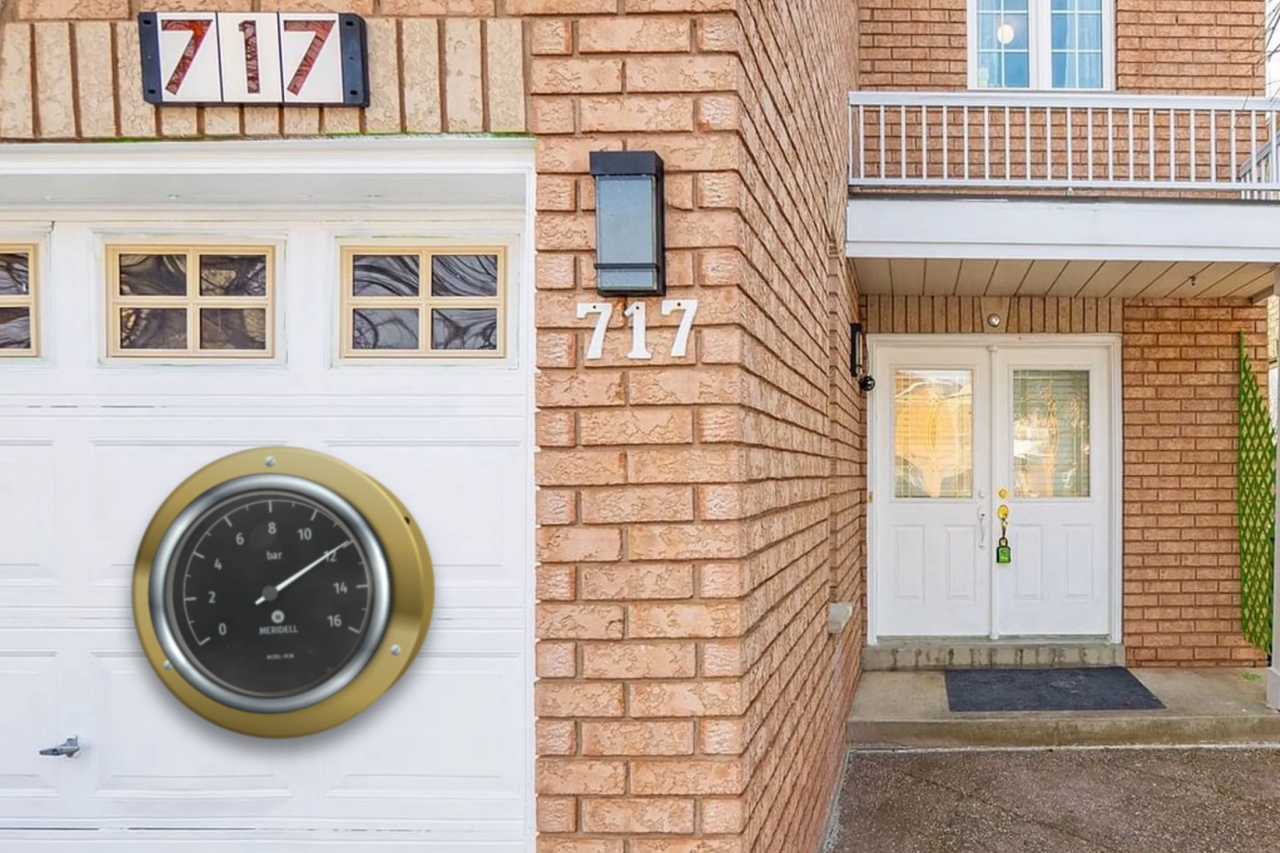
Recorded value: 12 bar
